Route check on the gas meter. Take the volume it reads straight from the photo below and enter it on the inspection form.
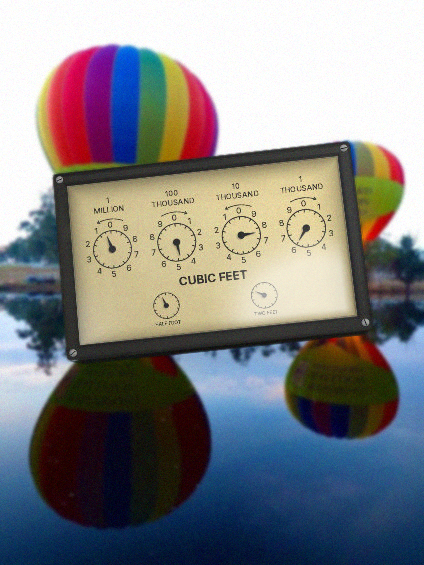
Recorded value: 47600 ft³
